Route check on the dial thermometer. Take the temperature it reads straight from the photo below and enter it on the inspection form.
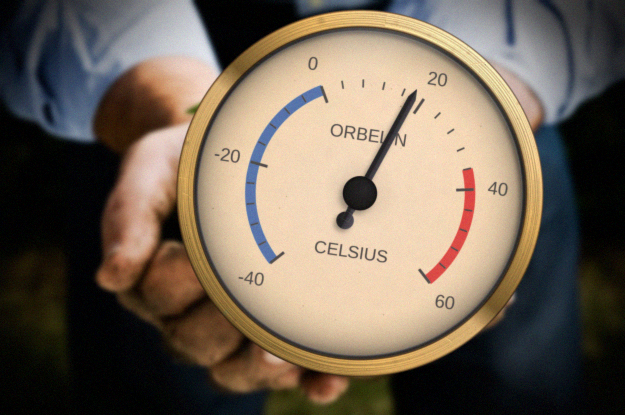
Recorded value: 18 °C
